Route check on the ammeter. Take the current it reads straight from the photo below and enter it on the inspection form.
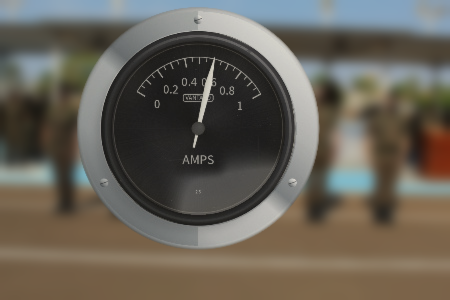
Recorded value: 0.6 A
